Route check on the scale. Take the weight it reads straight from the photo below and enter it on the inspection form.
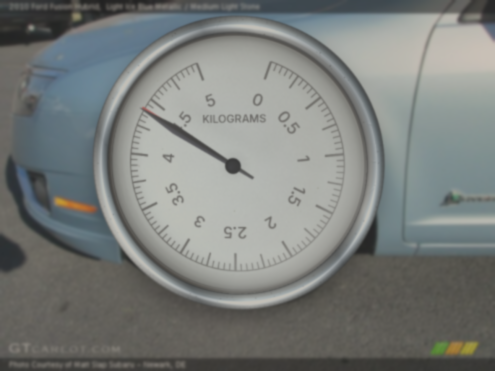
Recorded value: 4.4 kg
